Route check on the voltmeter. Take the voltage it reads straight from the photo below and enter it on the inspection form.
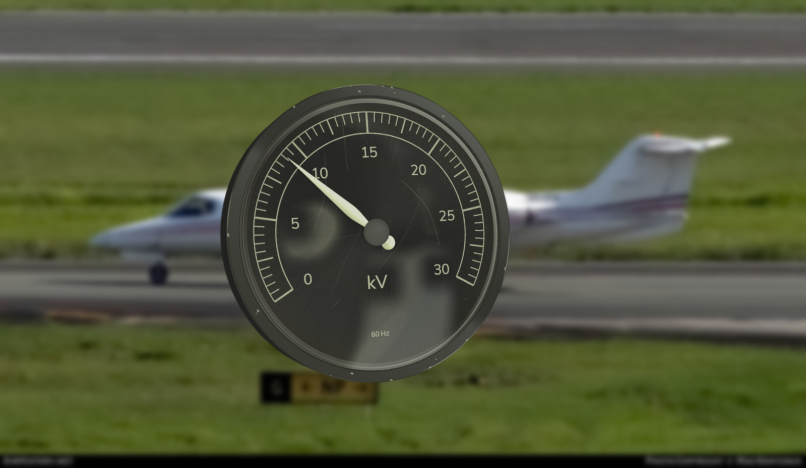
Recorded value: 9 kV
